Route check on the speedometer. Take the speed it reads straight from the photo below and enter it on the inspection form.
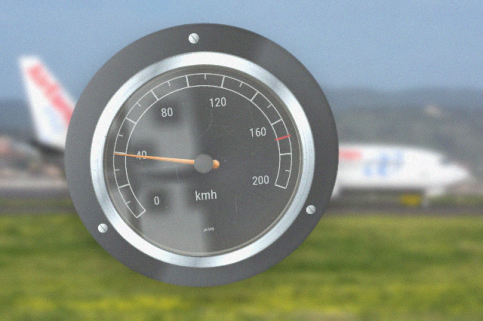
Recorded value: 40 km/h
